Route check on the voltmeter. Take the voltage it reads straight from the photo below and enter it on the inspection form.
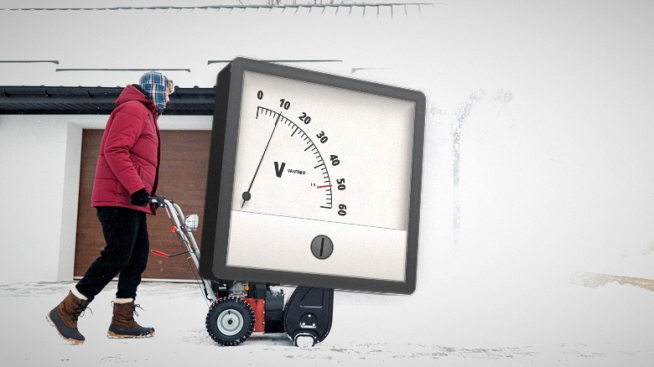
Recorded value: 10 V
